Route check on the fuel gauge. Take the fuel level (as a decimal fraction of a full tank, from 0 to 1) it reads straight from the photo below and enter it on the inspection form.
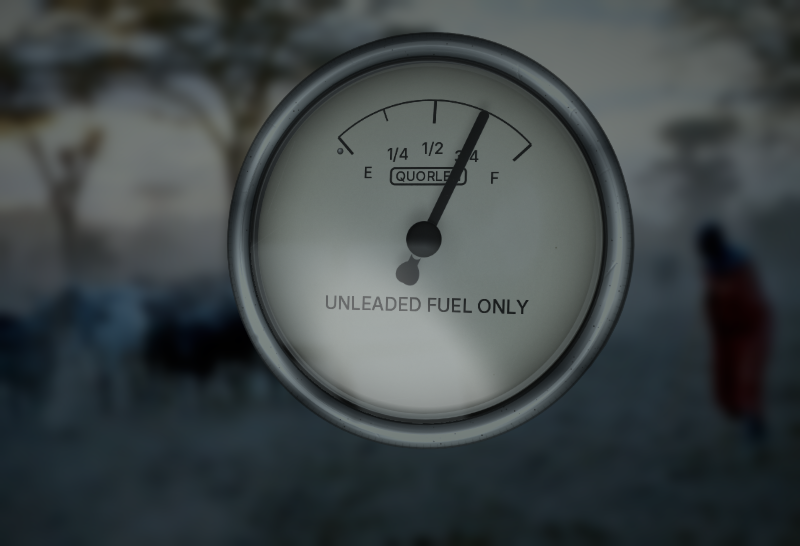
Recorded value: 0.75
